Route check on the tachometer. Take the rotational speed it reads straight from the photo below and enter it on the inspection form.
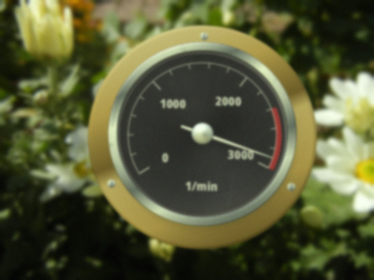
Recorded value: 2900 rpm
